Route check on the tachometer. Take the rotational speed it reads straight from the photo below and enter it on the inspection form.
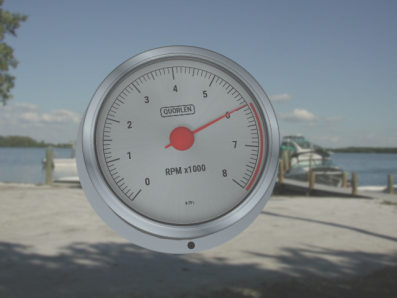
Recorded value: 6000 rpm
